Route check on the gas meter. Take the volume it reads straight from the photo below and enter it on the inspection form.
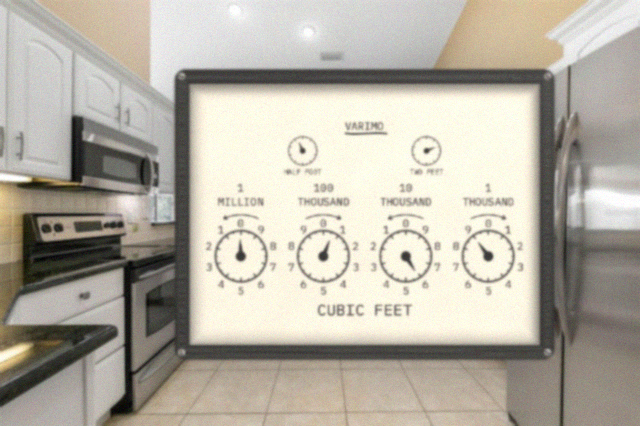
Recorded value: 5900 ft³
